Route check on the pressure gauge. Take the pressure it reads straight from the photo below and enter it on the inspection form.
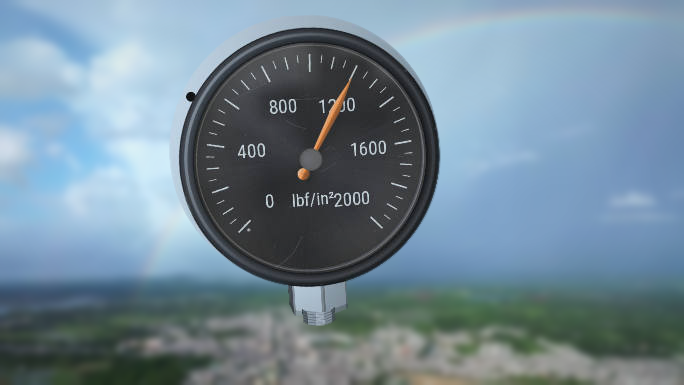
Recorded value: 1200 psi
